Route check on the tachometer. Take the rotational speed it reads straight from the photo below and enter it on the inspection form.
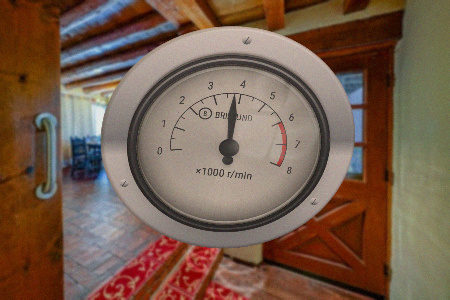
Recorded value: 3750 rpm
